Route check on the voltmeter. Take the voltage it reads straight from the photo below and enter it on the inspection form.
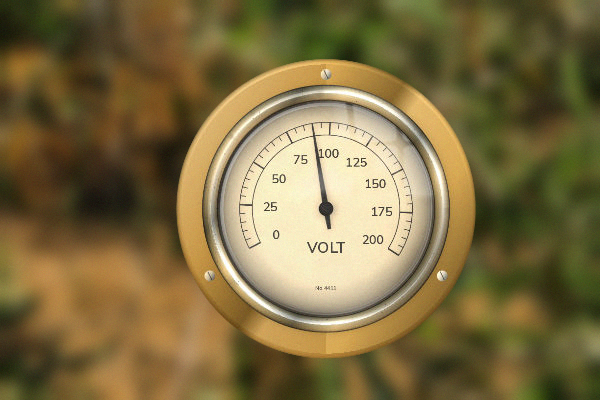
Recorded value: 90 V
